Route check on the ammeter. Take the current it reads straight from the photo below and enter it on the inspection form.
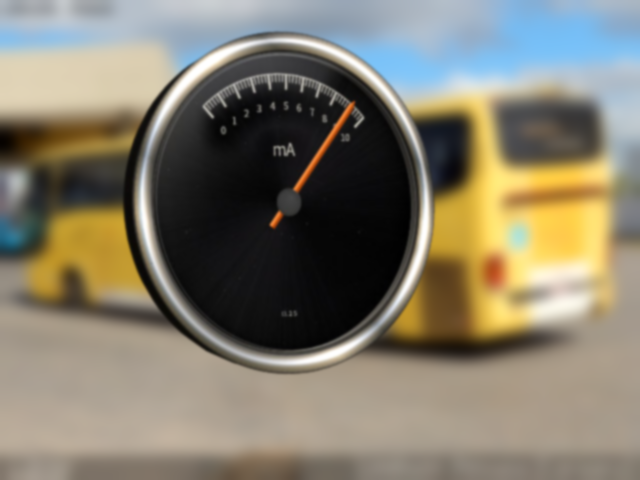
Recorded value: 9 mA
